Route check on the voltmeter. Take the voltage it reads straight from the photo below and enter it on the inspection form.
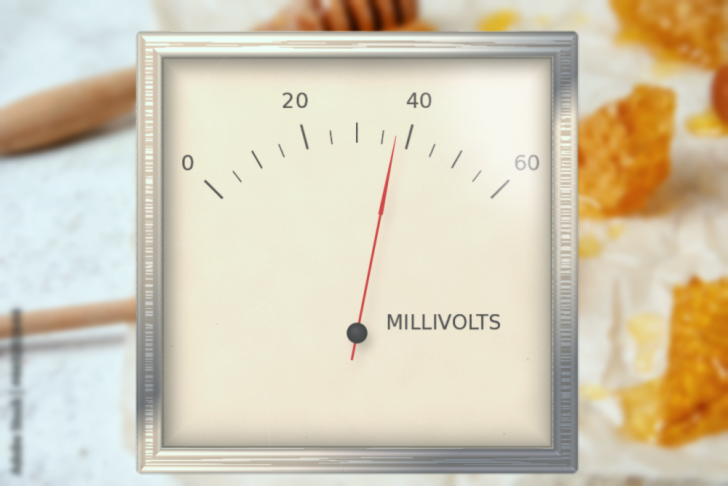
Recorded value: 37.5 mV
